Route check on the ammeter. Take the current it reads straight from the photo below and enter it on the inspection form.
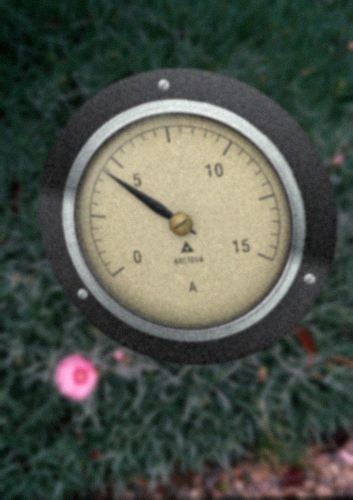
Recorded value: 4.5 A
